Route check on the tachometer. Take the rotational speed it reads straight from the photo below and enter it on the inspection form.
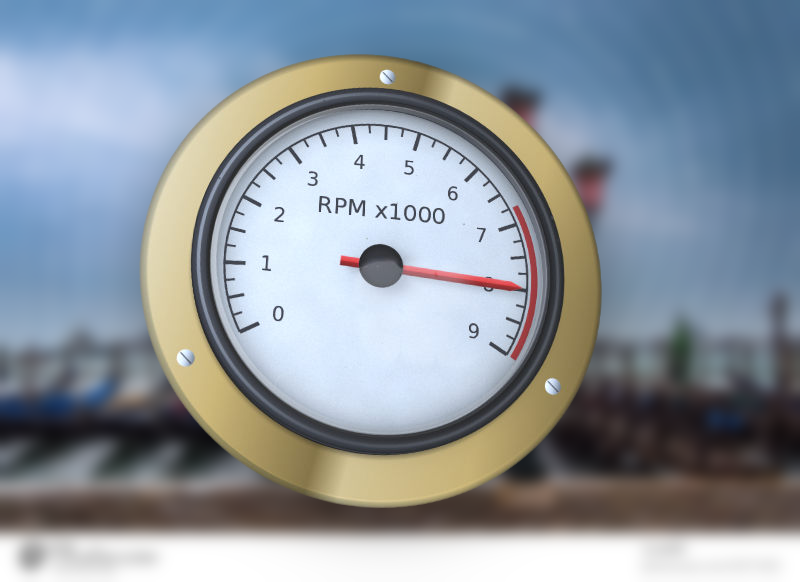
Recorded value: 8000 rpm
